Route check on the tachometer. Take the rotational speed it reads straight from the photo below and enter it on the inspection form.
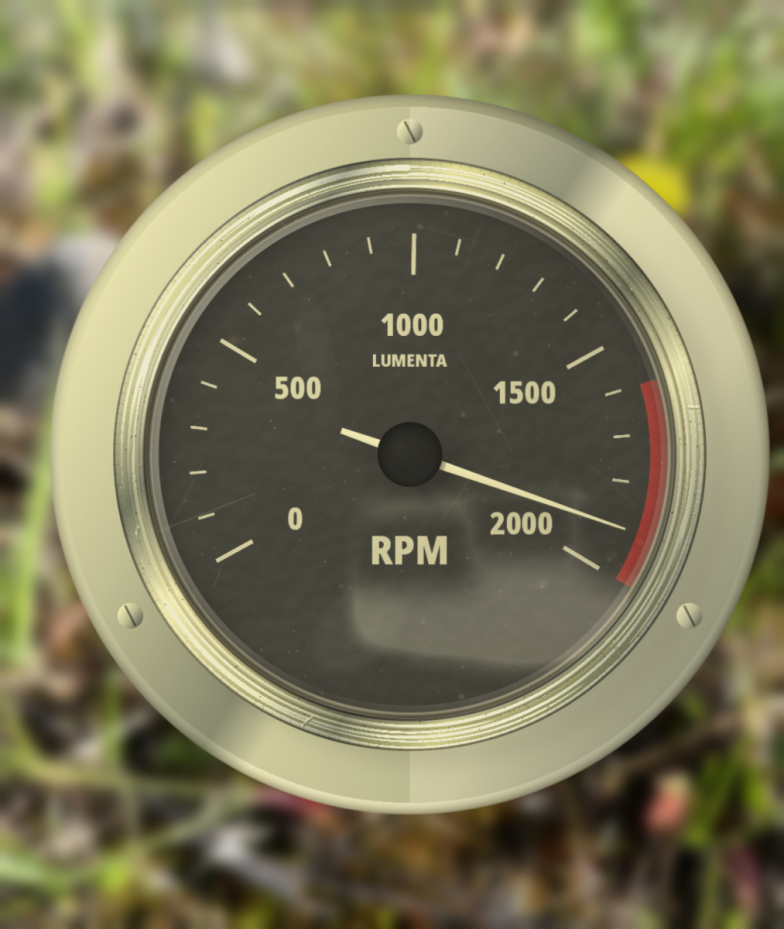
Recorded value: 1900 rpm
